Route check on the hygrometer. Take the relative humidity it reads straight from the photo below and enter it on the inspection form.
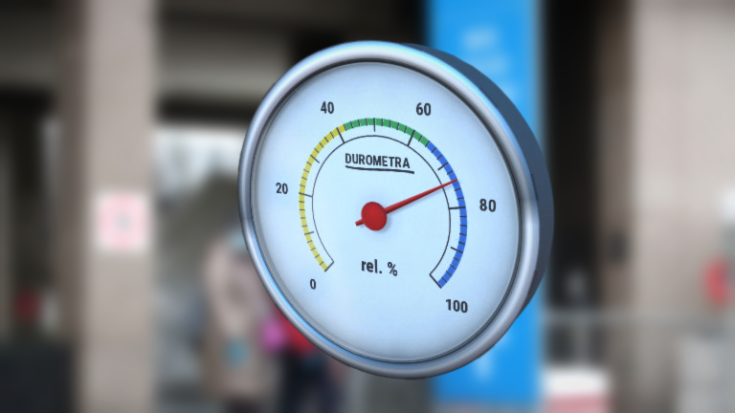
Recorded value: 74 %
